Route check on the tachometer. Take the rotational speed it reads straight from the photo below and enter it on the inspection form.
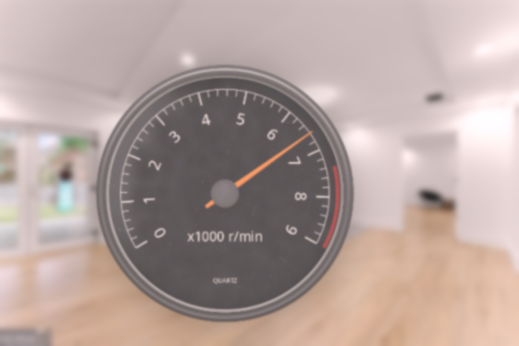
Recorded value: 6600 rpm
